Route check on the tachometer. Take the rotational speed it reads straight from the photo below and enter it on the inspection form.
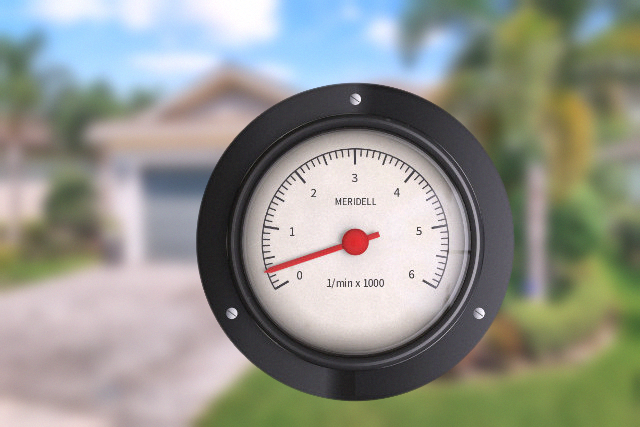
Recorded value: 300 rpm
